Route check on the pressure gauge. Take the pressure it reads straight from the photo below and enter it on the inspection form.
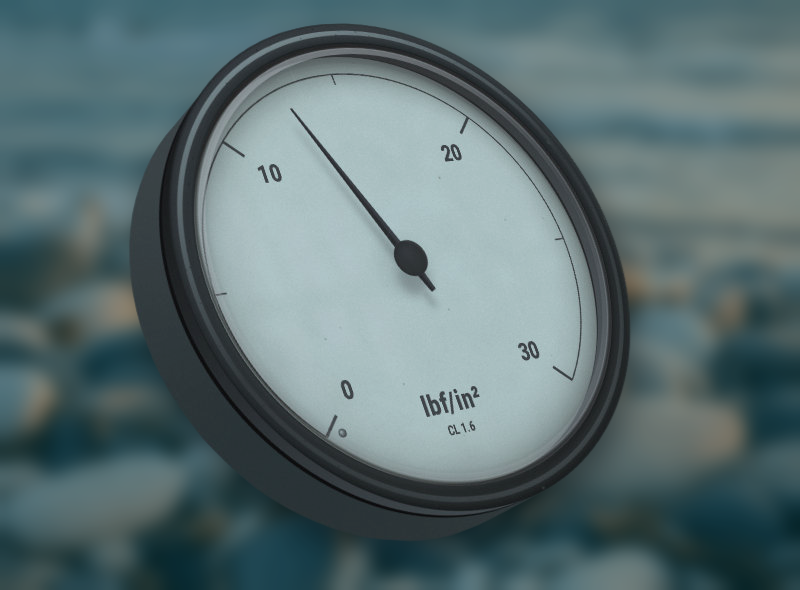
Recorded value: 12.5 psi
